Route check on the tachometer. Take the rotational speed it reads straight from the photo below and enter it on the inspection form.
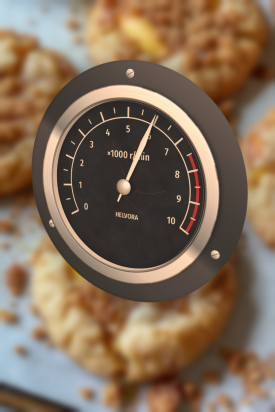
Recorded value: 6000 rpm
